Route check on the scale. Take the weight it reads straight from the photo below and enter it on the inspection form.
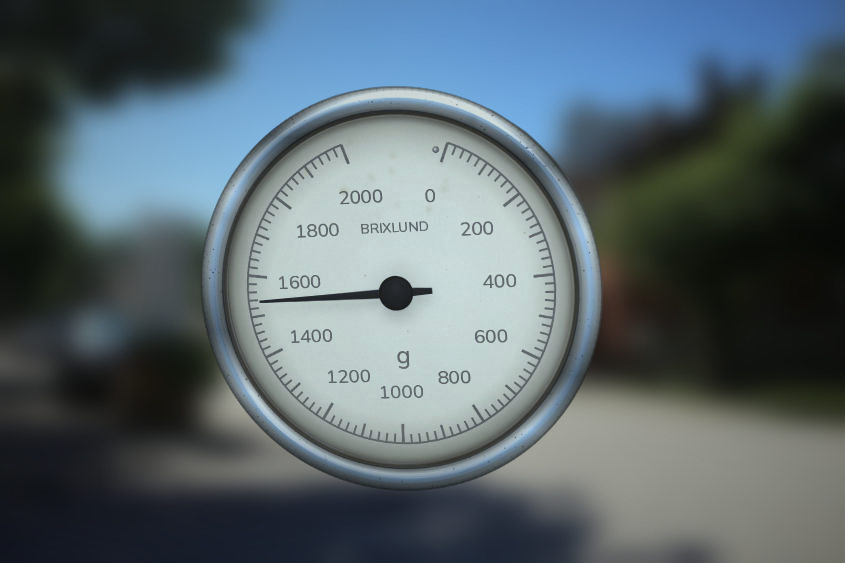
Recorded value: 1540 g
